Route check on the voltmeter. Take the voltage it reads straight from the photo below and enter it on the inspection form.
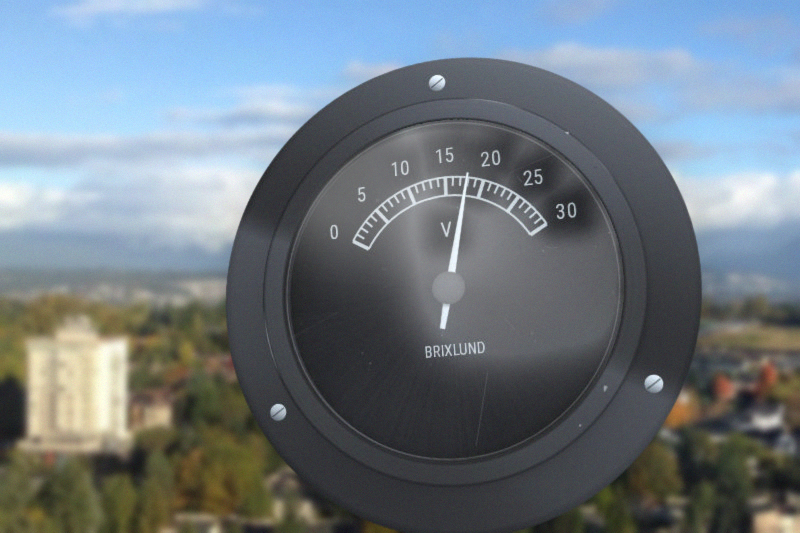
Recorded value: 18 V
